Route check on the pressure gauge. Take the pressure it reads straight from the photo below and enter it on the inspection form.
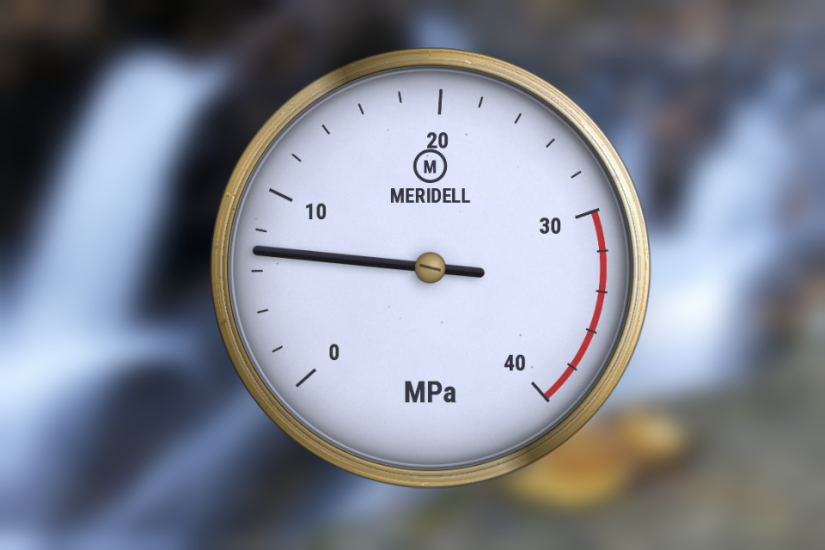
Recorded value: 7 MPa
